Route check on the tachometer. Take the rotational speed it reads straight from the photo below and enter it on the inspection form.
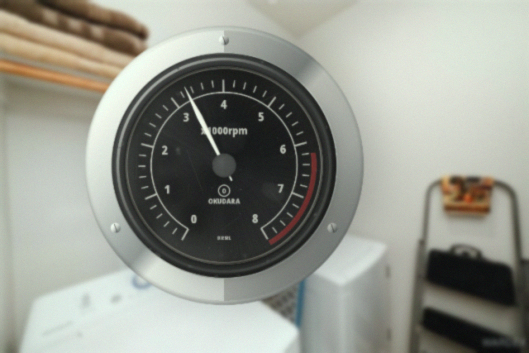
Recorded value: 3300 rpm
